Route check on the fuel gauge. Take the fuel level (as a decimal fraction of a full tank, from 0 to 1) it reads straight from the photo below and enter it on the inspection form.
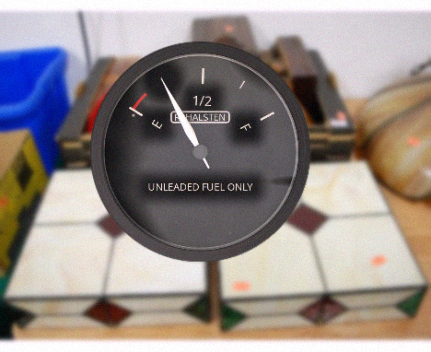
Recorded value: 0.25
